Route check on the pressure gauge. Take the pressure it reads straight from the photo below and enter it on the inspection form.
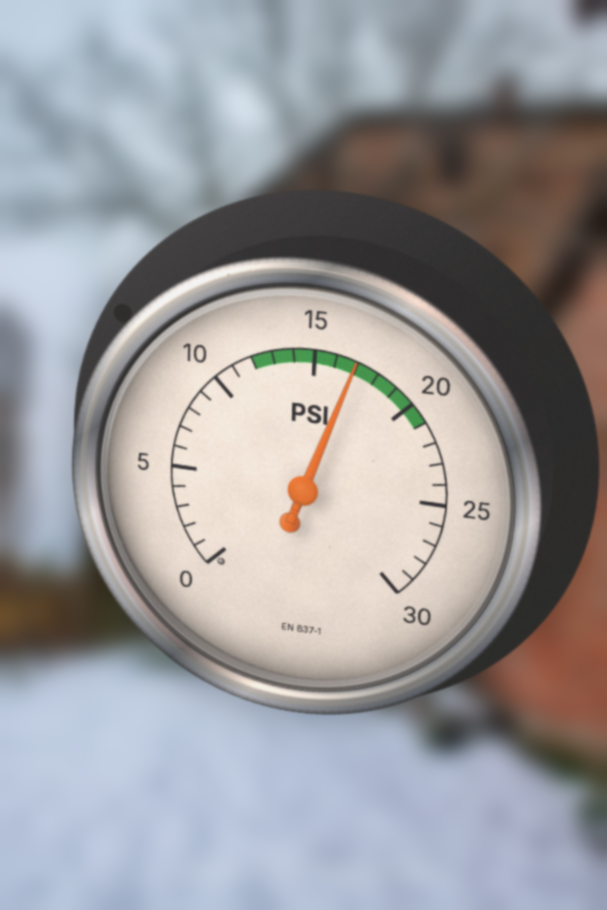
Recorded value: 17 psi
